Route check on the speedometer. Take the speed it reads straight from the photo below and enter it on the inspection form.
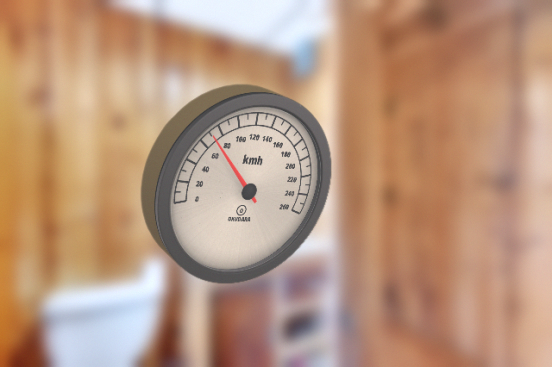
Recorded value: 70 km/h
